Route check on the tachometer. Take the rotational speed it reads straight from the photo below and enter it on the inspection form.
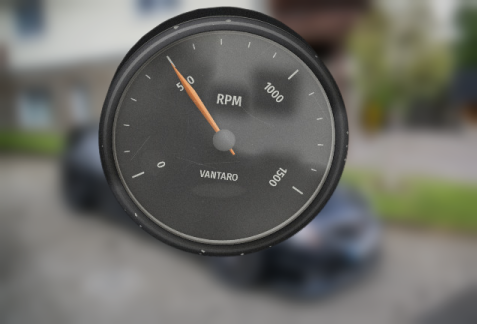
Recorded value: 500 rpm
